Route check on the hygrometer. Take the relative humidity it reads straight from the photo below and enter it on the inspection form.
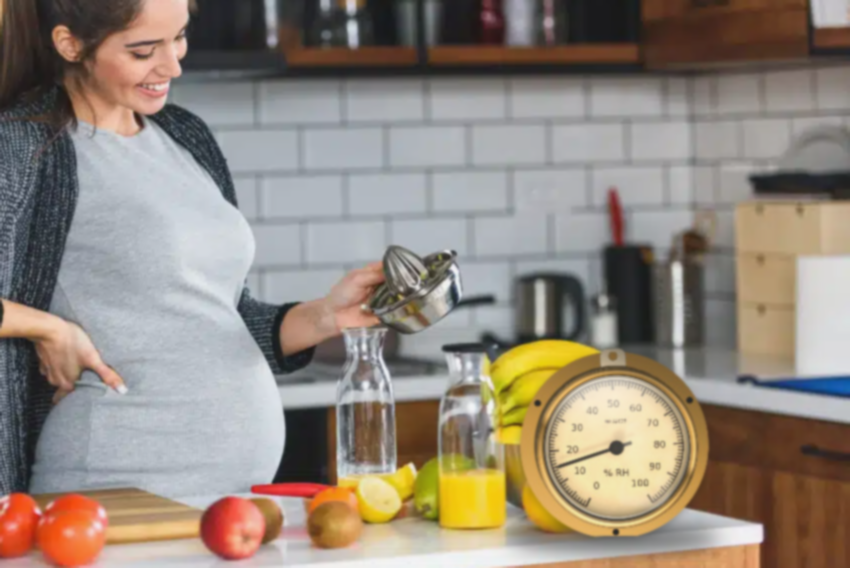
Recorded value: 15 %
